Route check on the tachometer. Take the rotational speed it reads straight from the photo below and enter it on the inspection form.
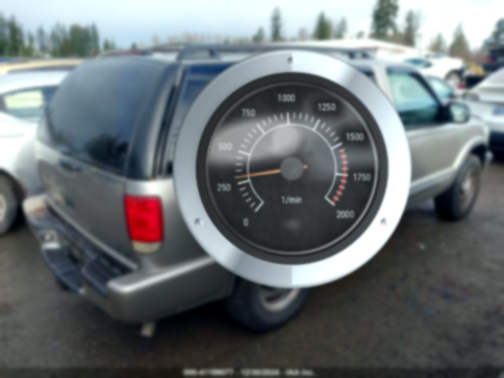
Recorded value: 300 rpm
